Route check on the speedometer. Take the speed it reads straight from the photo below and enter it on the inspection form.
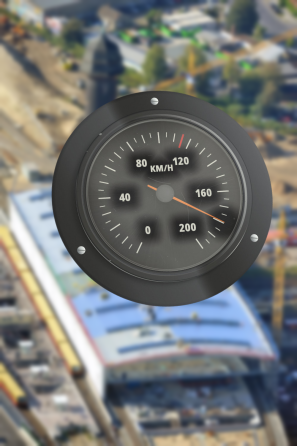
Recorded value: 180 km/h
